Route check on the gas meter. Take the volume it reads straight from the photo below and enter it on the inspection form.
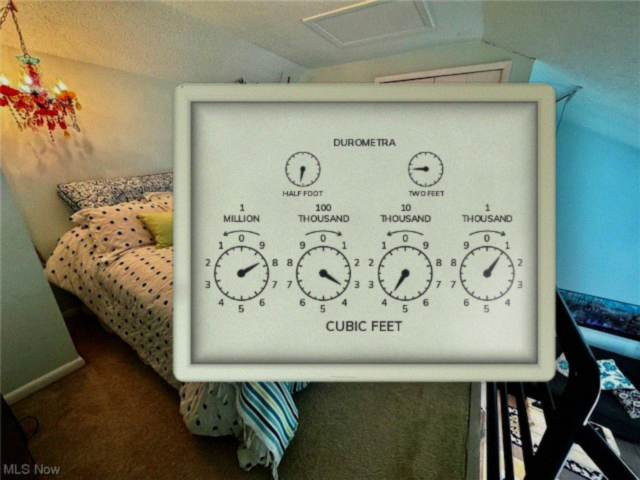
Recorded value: 834100 ft³
